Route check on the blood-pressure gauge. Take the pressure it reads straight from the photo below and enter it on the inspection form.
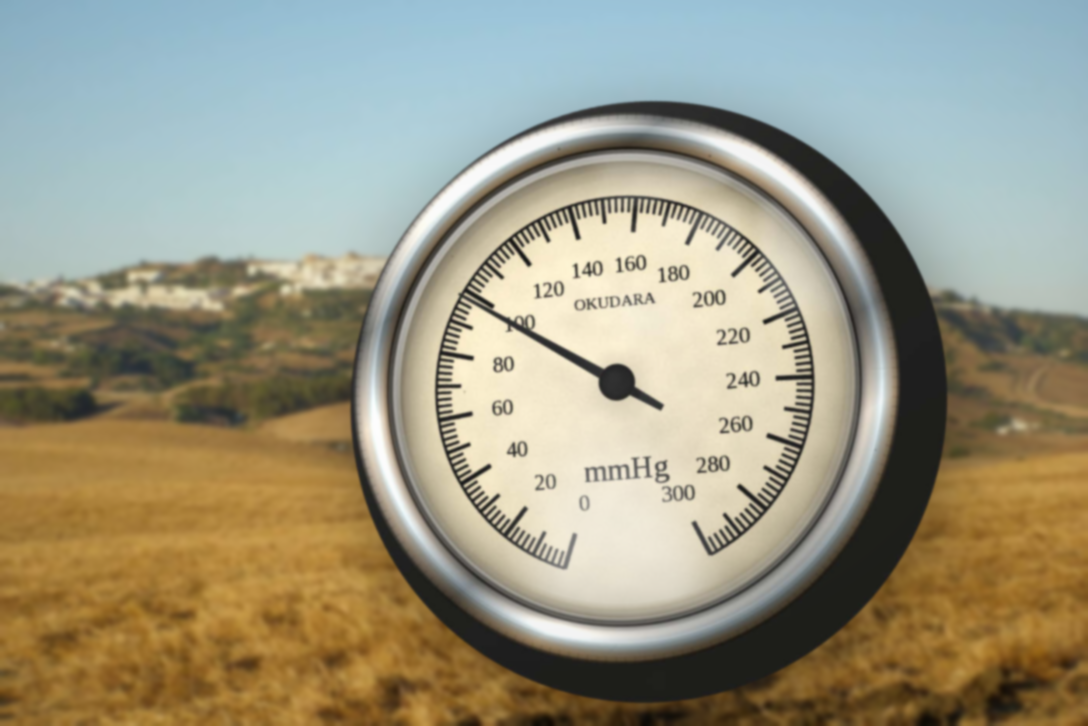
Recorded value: 98 mmHg
